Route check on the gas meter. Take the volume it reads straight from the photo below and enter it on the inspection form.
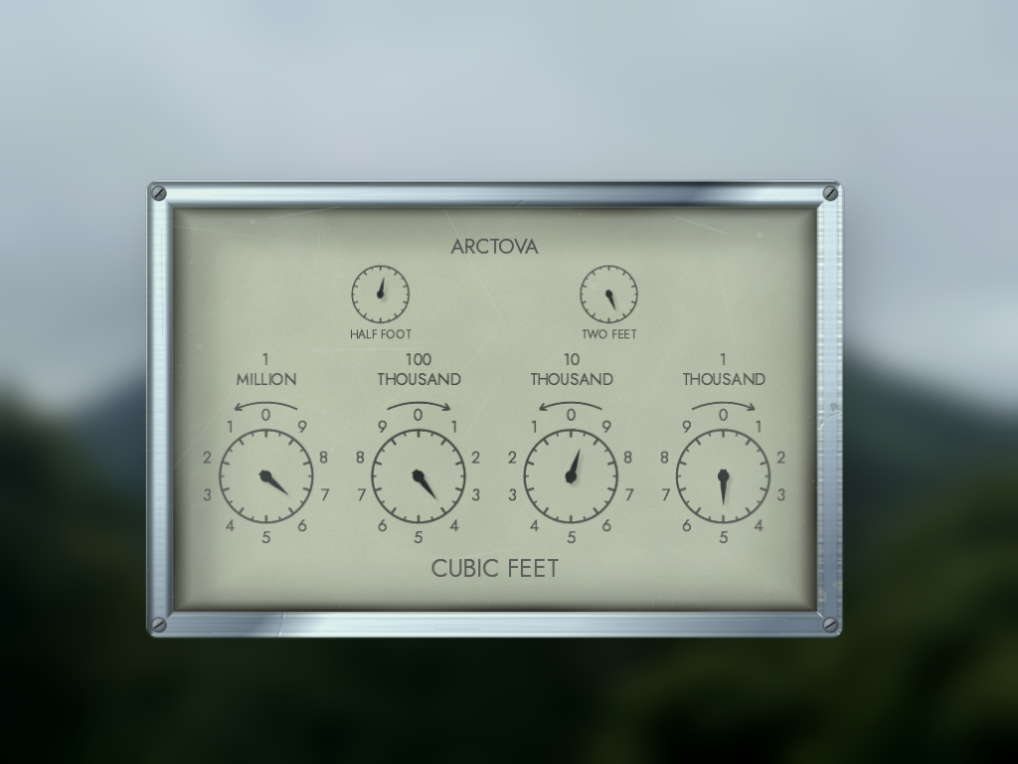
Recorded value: 639500 ft³
